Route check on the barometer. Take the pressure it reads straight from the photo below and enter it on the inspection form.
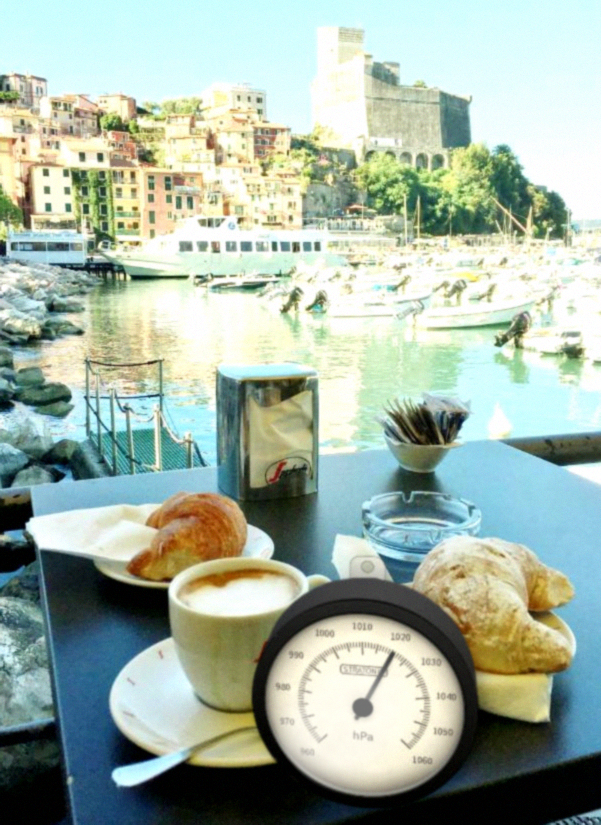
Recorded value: 1020 hPa
